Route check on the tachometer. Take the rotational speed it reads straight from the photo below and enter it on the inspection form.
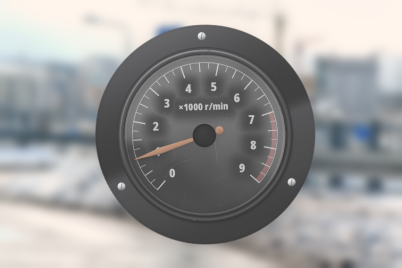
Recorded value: 1000 rpm
